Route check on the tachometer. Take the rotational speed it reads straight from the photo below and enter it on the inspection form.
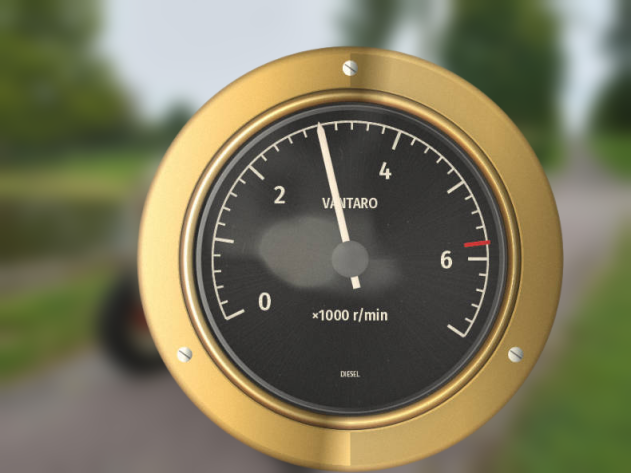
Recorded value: 3000 rpm
